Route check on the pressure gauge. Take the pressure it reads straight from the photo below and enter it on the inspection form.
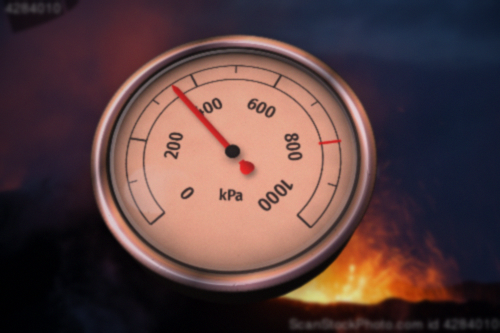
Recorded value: 350 kPa
